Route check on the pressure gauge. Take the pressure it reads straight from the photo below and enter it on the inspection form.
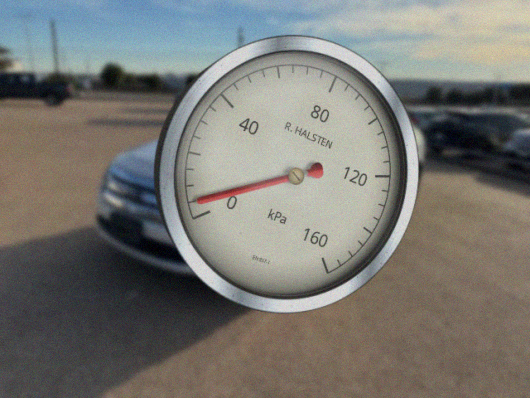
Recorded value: 5 kPa
